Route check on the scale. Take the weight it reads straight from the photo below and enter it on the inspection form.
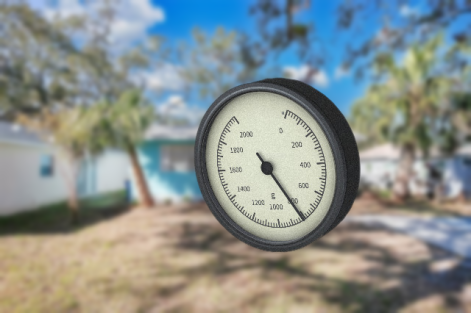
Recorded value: 800 g
